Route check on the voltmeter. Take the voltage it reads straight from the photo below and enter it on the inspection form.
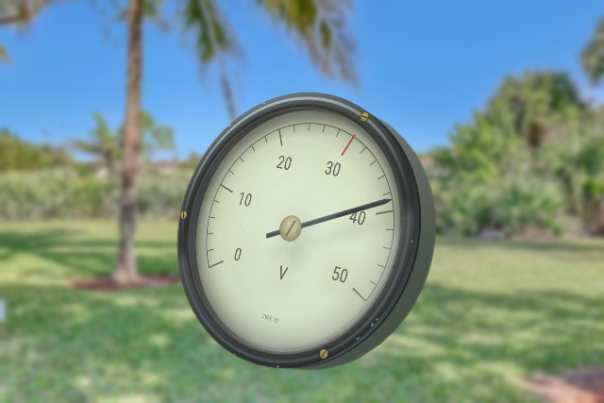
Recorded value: 39 V
